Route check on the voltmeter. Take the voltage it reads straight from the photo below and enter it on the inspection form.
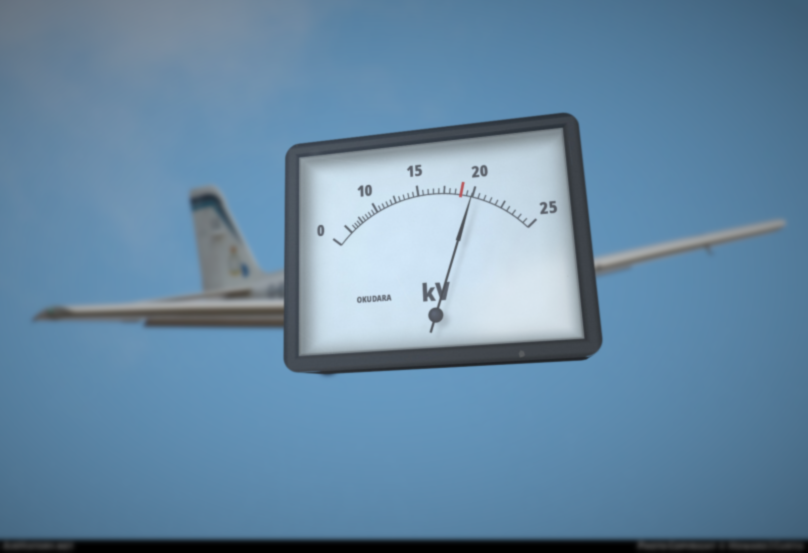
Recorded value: 20 kV
